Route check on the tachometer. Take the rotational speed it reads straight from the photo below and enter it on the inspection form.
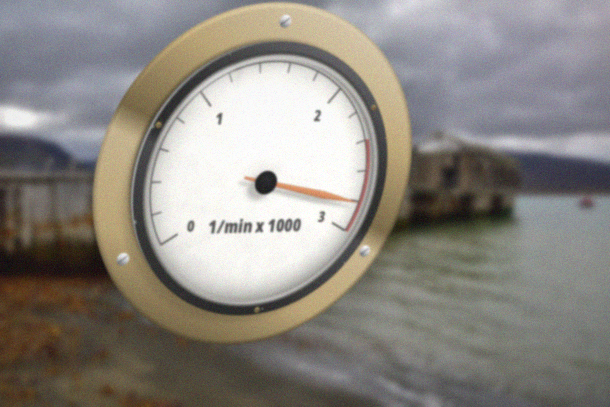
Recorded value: 2800 rpm
